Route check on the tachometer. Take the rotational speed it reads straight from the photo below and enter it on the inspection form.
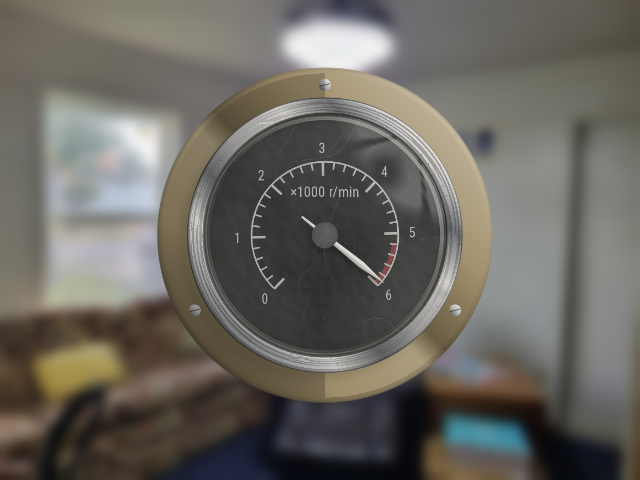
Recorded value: 5900 rpm
